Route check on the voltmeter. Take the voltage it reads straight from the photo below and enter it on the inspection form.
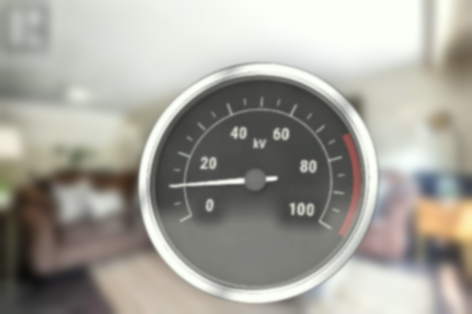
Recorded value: 10 kV
